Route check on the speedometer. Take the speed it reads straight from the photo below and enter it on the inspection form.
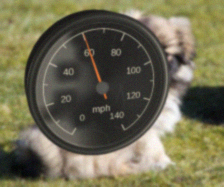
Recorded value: 60 mph
